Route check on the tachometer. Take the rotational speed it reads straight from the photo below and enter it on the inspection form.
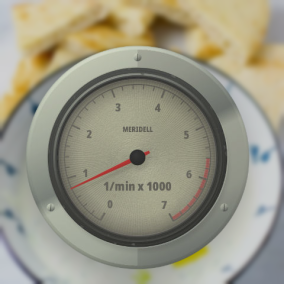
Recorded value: 800 rpm
